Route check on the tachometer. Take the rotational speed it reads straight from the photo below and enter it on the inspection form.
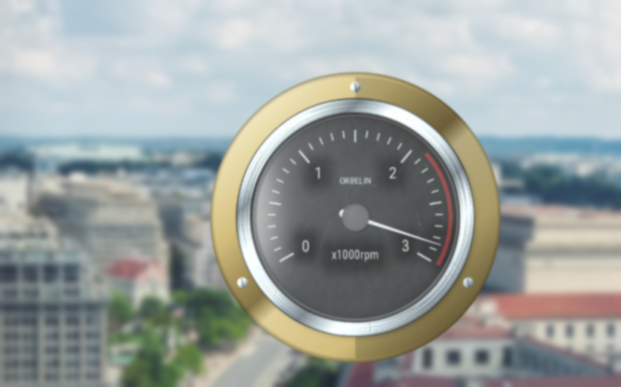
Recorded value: 2850 rpm
